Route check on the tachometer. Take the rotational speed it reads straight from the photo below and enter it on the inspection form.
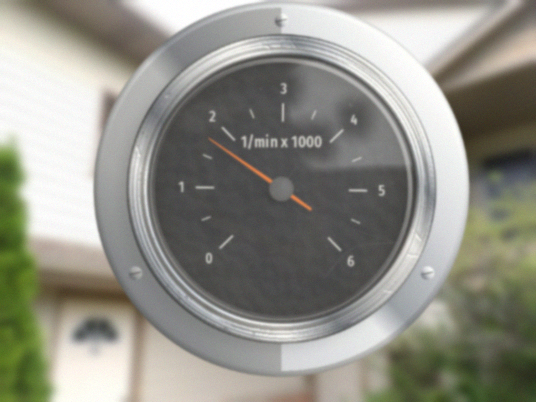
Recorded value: 1750 rpm
